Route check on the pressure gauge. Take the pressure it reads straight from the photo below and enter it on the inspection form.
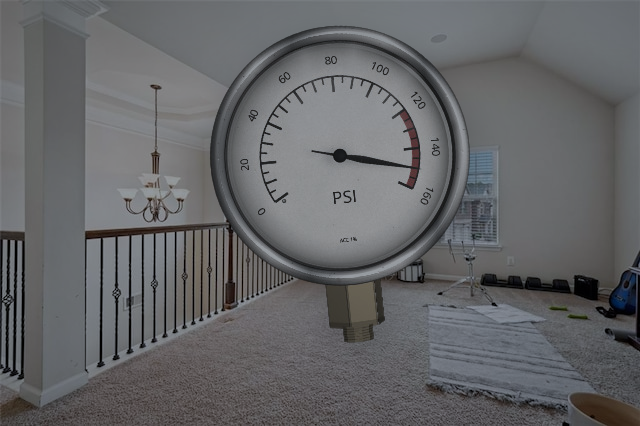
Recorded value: 150 psi
